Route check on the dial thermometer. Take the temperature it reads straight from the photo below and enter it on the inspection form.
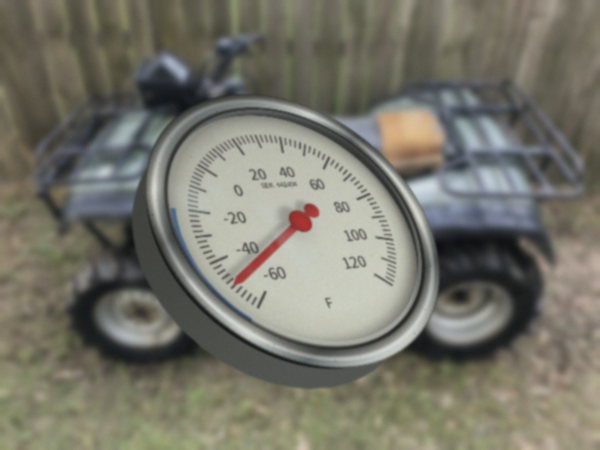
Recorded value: -50 °F
